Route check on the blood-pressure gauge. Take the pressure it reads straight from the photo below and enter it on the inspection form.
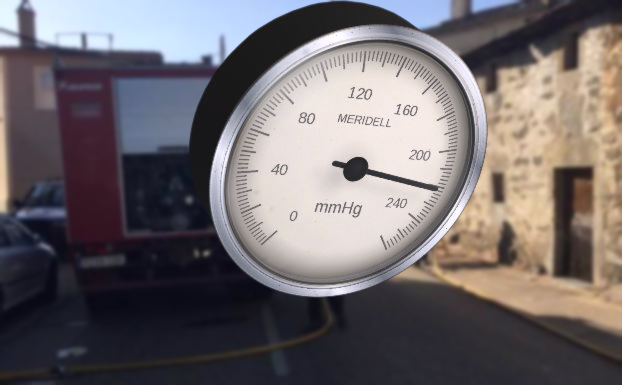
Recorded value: 220 mmHg
